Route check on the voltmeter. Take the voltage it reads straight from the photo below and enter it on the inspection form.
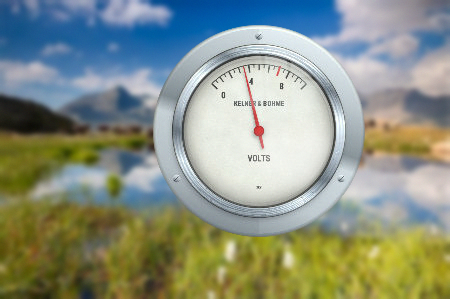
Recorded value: 3.5 V
